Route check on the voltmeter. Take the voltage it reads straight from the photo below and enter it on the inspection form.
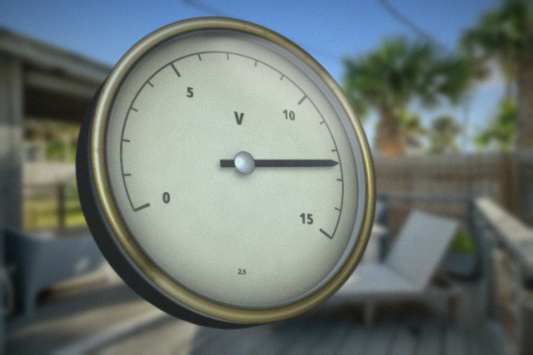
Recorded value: 12.5 V
